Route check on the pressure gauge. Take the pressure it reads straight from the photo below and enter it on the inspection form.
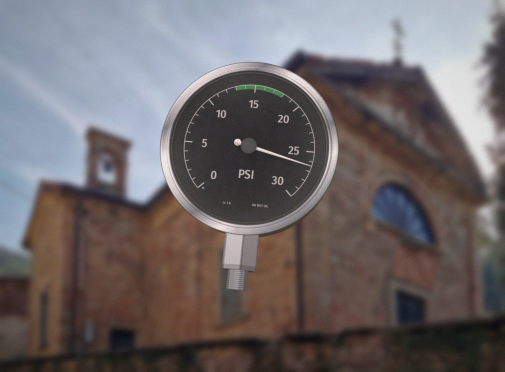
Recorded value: 26.5 psi
